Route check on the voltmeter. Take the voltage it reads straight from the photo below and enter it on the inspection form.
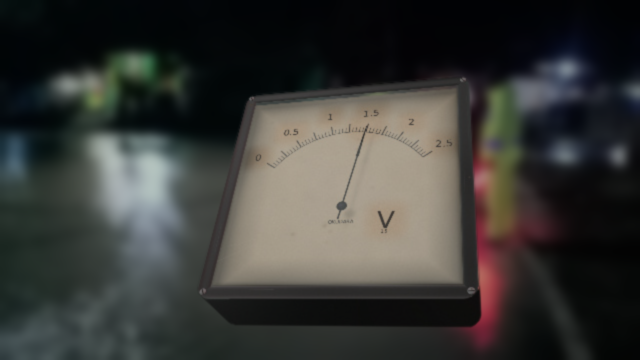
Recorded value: 1.5 V
